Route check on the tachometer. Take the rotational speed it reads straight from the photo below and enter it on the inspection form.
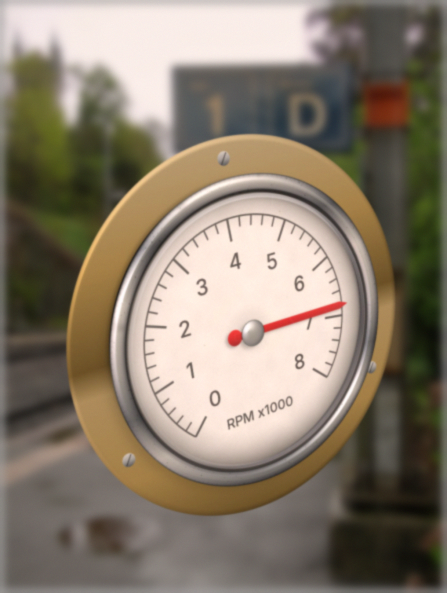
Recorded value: 6800 rpm
